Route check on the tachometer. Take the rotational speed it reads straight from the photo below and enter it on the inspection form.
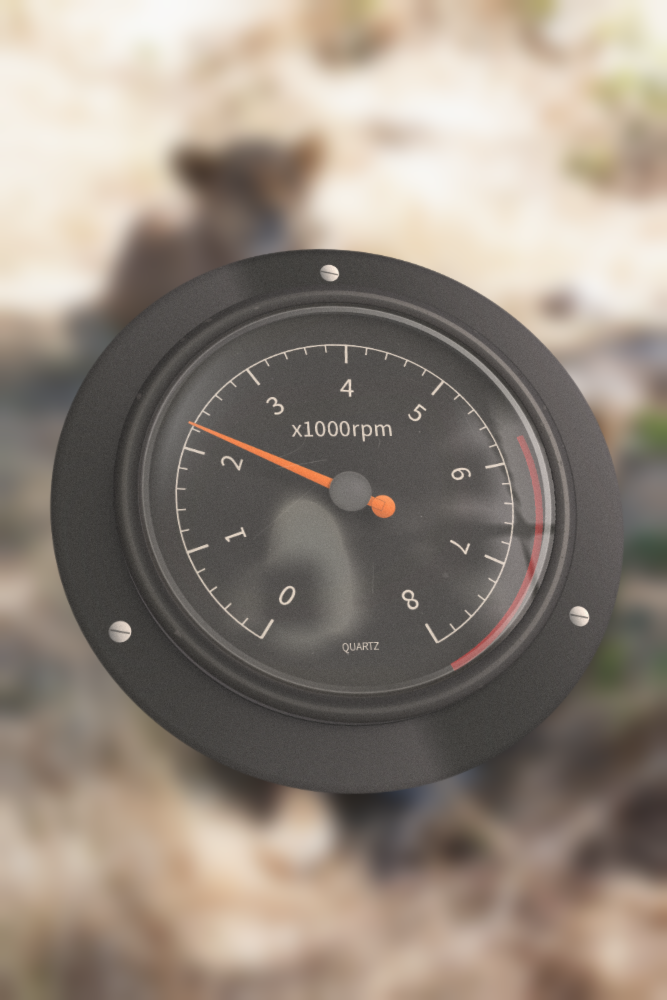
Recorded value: 2200 rpm
